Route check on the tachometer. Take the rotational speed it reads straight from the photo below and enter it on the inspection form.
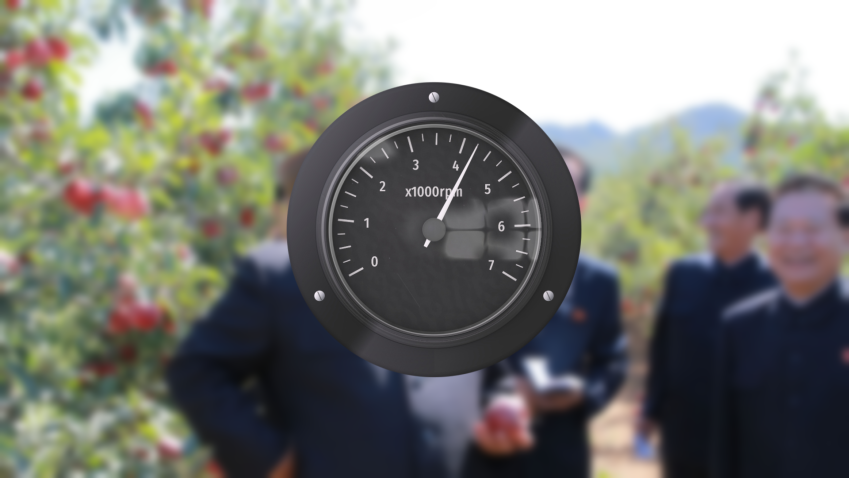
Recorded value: 4250 rpm
